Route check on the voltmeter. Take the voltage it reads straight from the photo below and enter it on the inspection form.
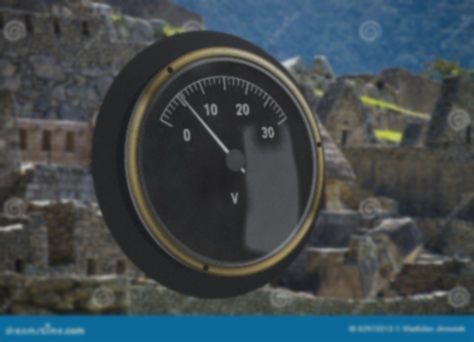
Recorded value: 5 V
